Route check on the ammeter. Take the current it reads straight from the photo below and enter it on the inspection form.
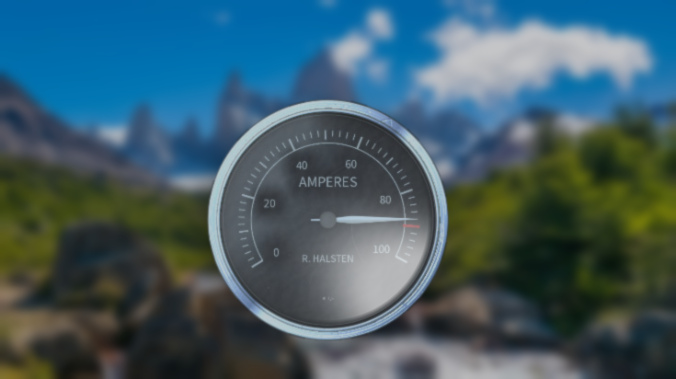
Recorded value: 88 A
